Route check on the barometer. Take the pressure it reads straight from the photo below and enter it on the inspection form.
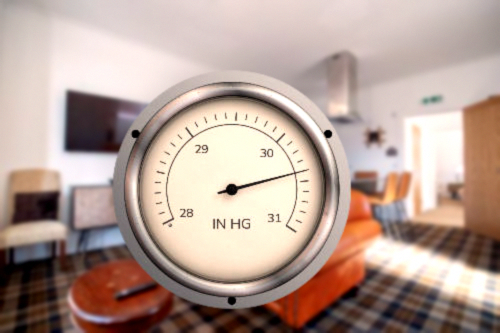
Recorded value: 30.4 inHg
